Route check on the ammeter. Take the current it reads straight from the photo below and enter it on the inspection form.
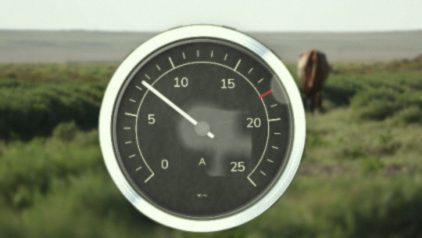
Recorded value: 7.5 A
